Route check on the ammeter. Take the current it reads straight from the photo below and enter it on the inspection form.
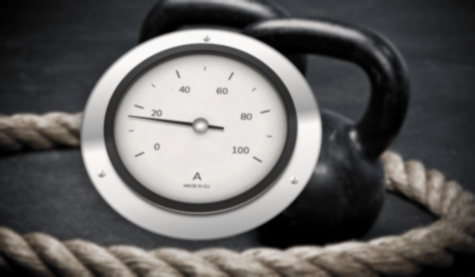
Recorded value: 15 A
